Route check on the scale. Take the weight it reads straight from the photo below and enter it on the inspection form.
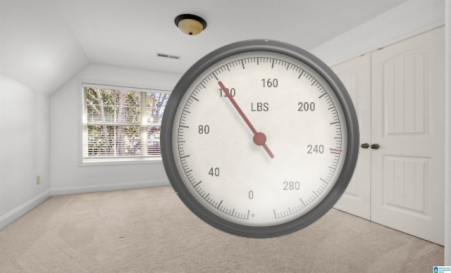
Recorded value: 120 lb
